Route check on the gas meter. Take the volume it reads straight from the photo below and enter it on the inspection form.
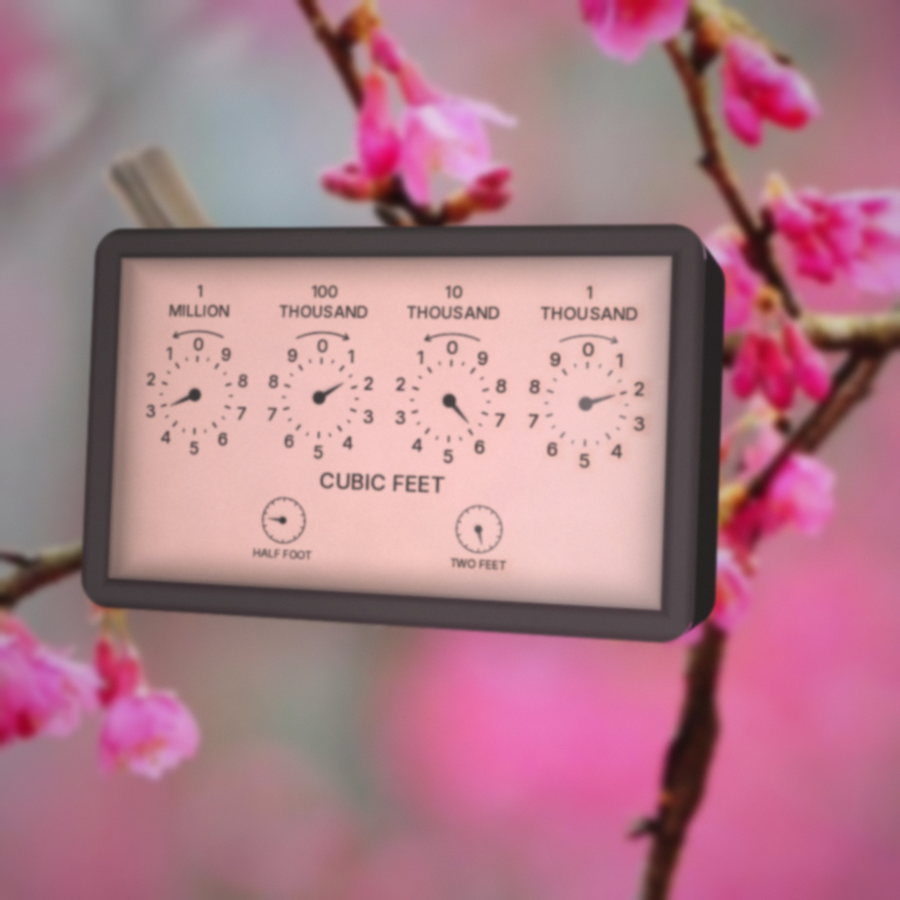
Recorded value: 316200 ft³
